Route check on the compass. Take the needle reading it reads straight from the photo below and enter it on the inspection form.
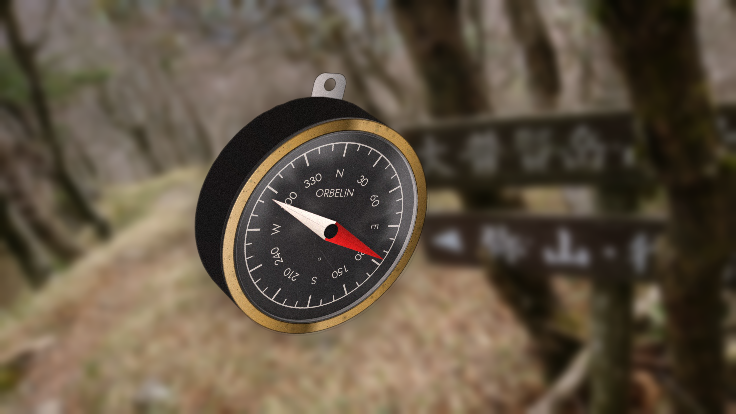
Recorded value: 115 °
